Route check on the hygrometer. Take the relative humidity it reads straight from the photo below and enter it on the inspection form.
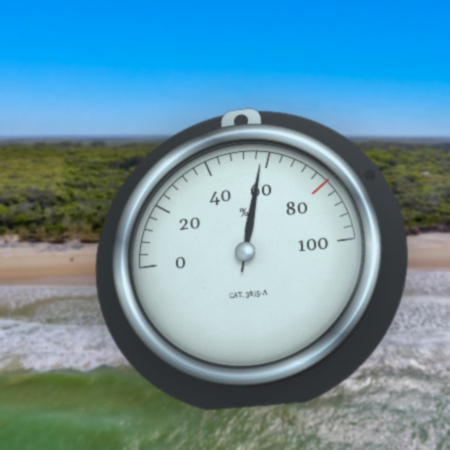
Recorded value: 58 %
